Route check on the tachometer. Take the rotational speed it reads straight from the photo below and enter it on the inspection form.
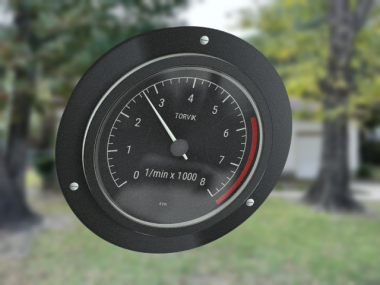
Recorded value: 2700 rpm
